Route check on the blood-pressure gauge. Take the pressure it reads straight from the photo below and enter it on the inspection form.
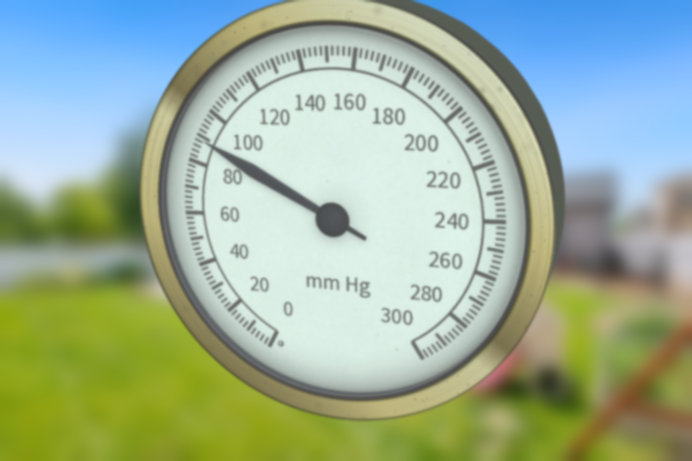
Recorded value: 90 mmHg
